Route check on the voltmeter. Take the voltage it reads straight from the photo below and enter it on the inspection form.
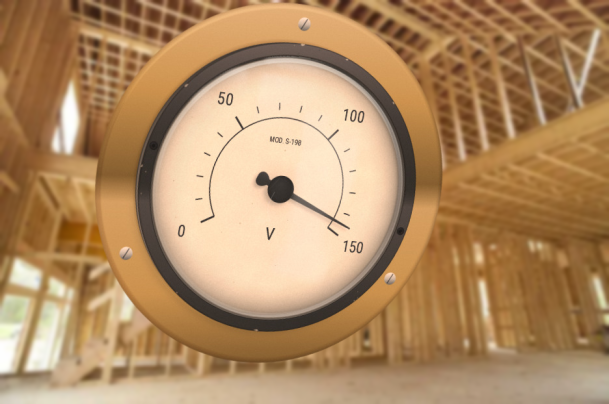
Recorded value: 145 V
